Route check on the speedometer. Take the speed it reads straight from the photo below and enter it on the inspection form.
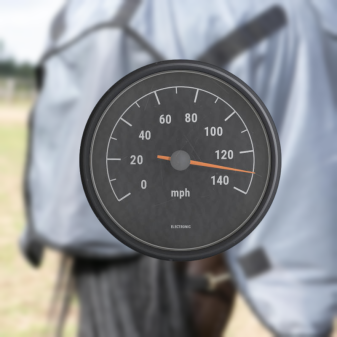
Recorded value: 130 mph
